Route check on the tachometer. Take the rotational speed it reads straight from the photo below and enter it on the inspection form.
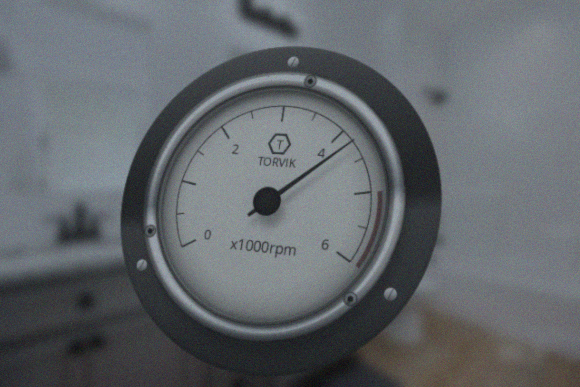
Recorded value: 4250 rpm
